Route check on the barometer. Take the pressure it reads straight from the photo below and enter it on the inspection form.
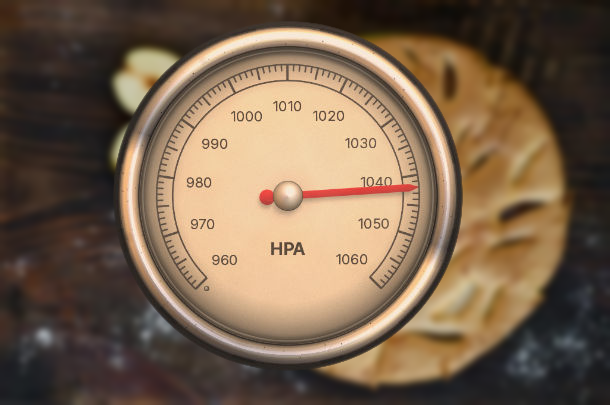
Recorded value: 1042 hPa
